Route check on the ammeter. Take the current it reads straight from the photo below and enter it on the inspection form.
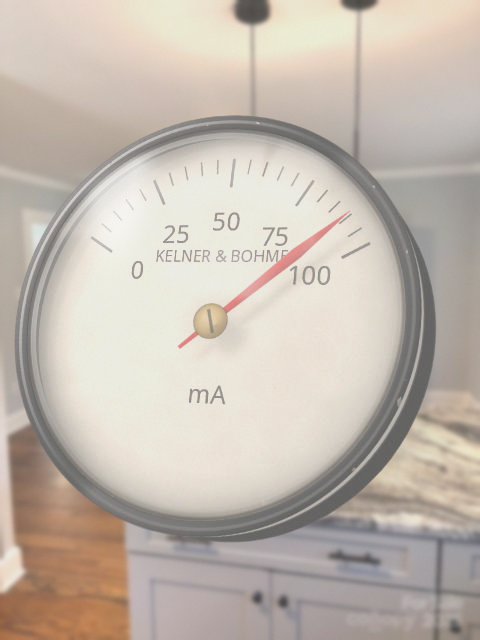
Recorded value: 90 mA
